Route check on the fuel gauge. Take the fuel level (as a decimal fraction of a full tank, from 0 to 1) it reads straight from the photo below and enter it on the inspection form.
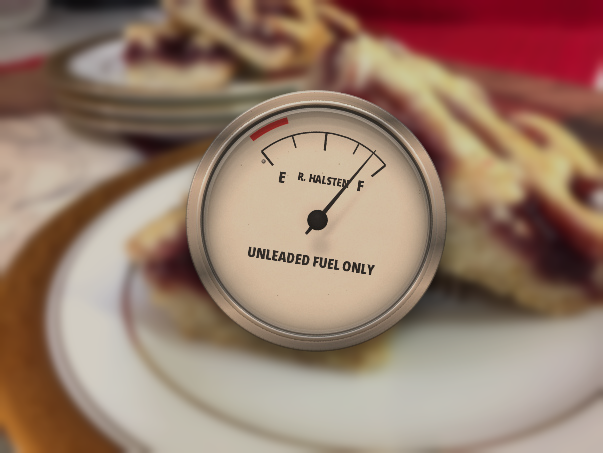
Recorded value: 0.875
